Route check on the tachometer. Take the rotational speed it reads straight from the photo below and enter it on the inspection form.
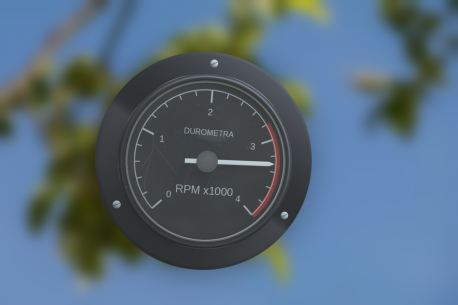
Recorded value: 3300 rpm
